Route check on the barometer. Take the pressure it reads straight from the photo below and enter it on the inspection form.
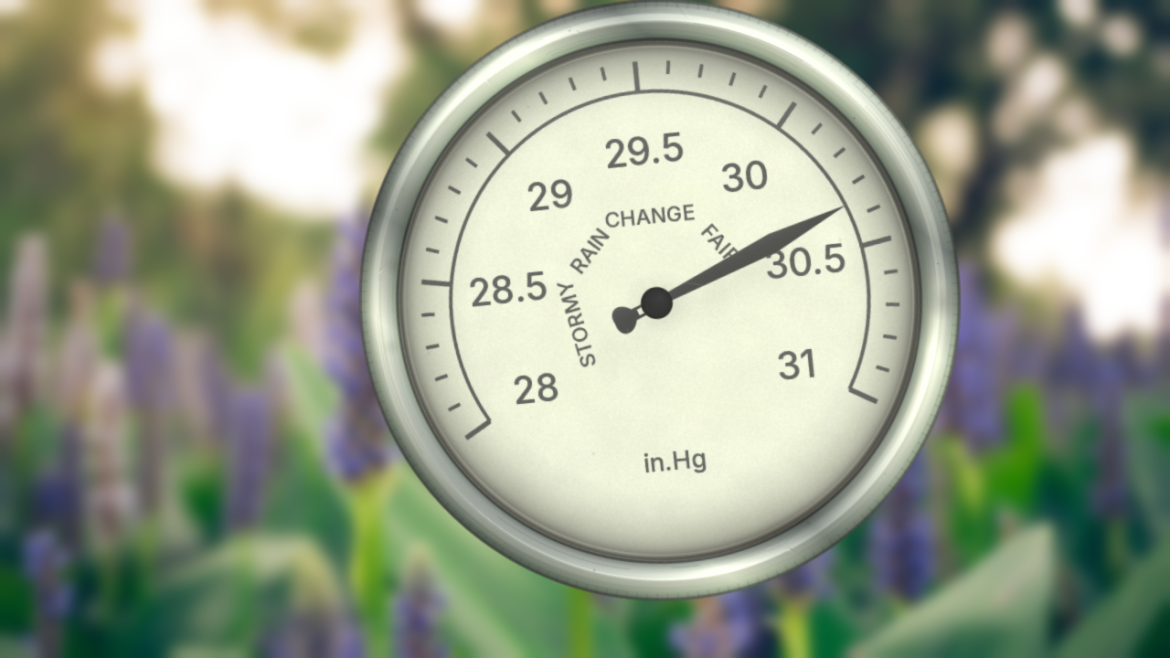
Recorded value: 30.35 inHg
